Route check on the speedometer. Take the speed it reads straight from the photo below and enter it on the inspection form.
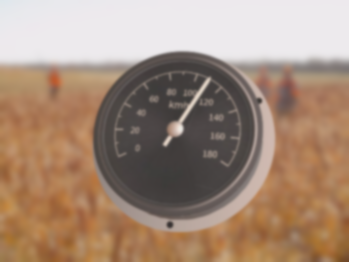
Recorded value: 110 km/h
